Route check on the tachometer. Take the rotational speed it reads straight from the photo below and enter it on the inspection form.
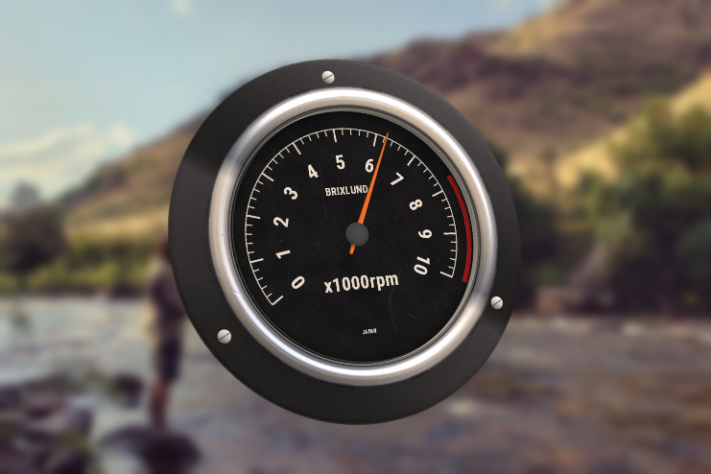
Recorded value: 6200 rpm
